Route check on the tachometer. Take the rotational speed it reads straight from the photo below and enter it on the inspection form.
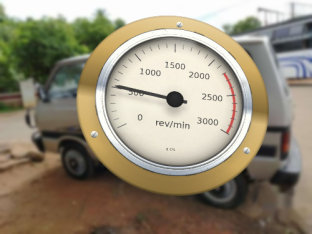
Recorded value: 500 rpm
